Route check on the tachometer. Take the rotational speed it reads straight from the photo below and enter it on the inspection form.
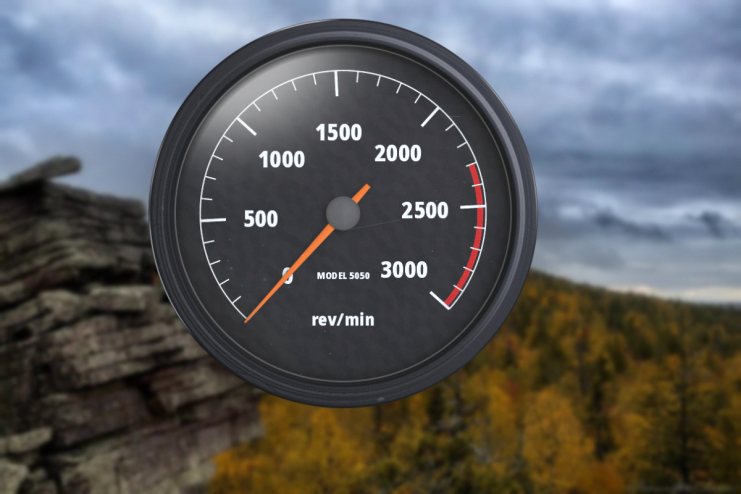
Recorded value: 0 rpm
